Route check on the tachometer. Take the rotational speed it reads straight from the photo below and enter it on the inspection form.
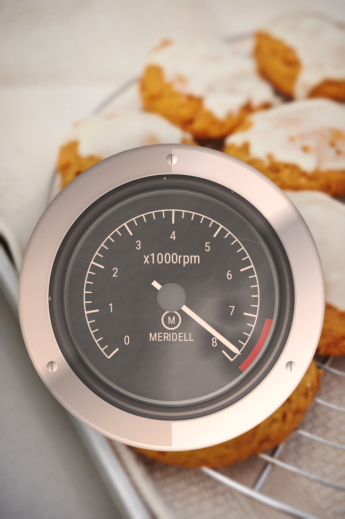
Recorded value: 7800 rpm
